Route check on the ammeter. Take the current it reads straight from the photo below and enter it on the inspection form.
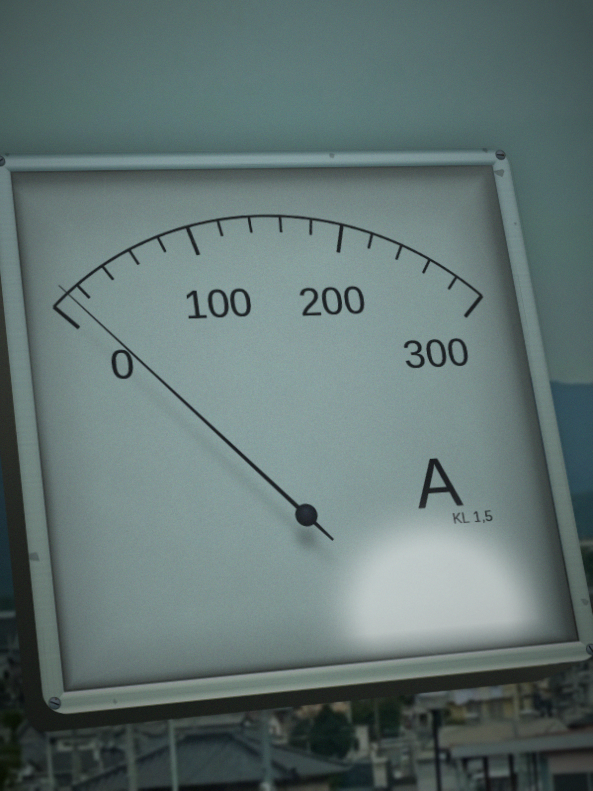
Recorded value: 10 A
